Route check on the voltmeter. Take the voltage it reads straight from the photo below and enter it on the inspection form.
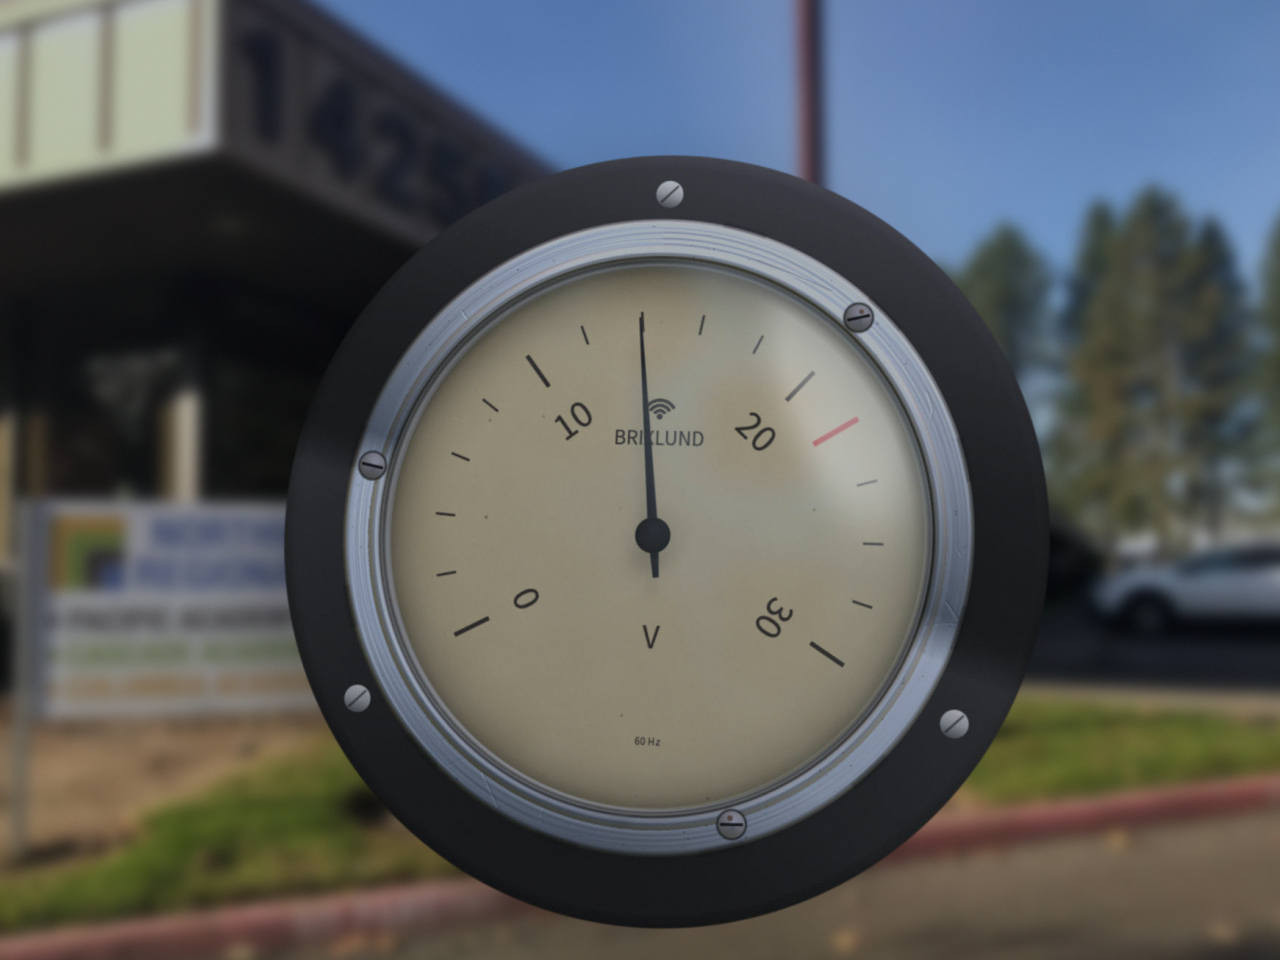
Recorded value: 14 V
